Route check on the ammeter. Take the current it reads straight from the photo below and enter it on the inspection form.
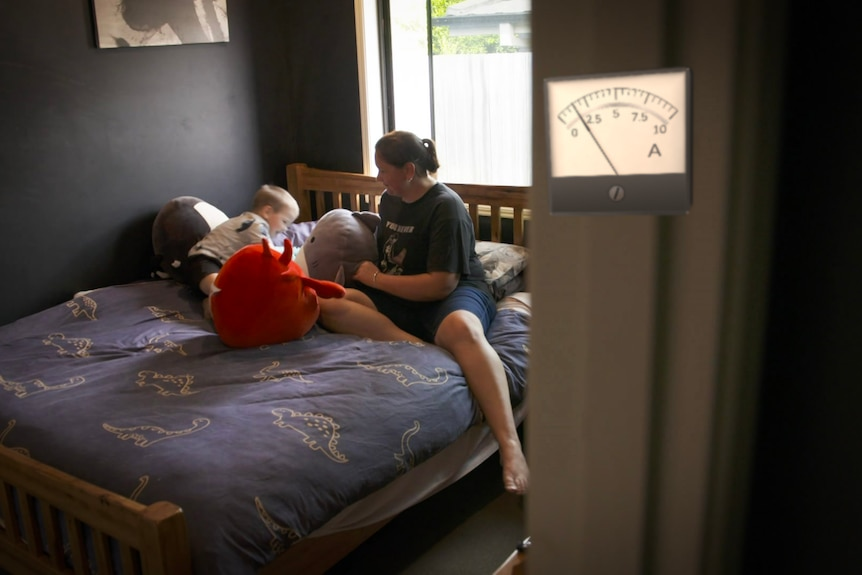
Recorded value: 1.5 A
